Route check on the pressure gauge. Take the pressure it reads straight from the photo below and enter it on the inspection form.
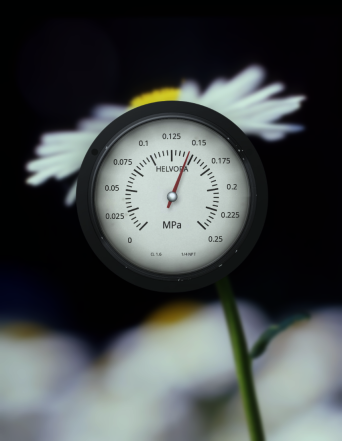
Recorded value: 0.145 MPa
